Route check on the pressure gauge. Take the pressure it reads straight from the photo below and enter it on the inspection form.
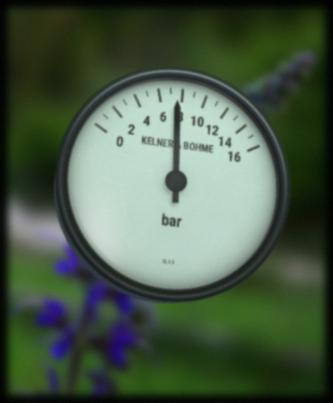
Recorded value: 7.5 bar
